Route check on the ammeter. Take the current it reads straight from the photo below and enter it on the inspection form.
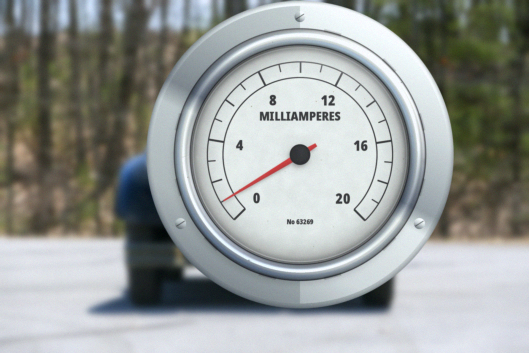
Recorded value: 1 mA
